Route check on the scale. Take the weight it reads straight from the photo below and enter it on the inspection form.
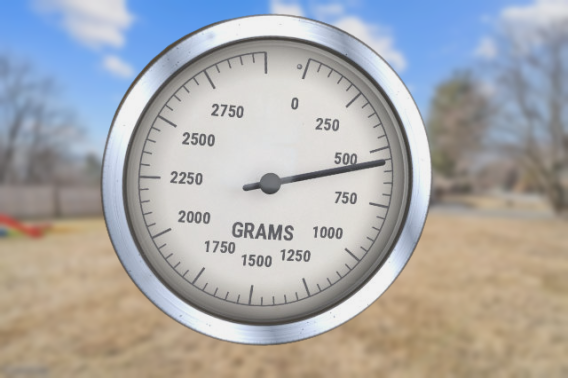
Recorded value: 550 g
